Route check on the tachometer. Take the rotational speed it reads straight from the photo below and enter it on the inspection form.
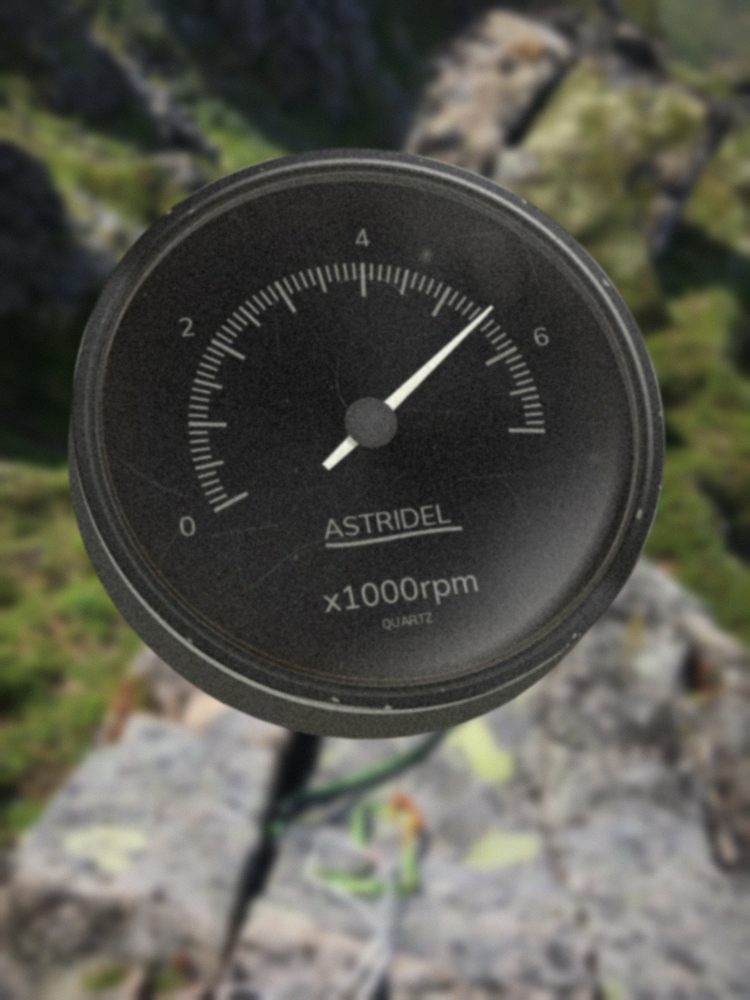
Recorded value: 5500 rpm
